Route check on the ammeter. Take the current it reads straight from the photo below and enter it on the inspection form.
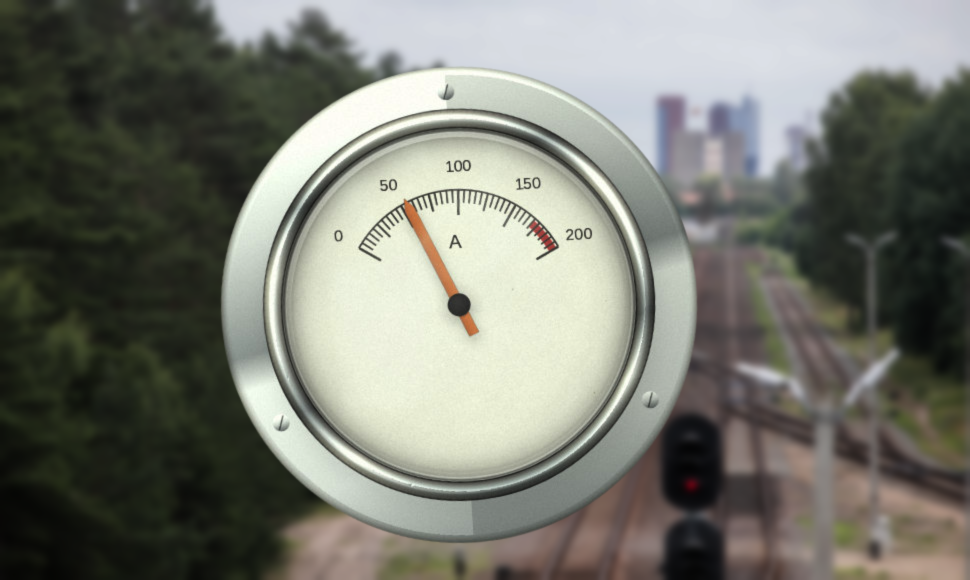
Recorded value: 55 A
